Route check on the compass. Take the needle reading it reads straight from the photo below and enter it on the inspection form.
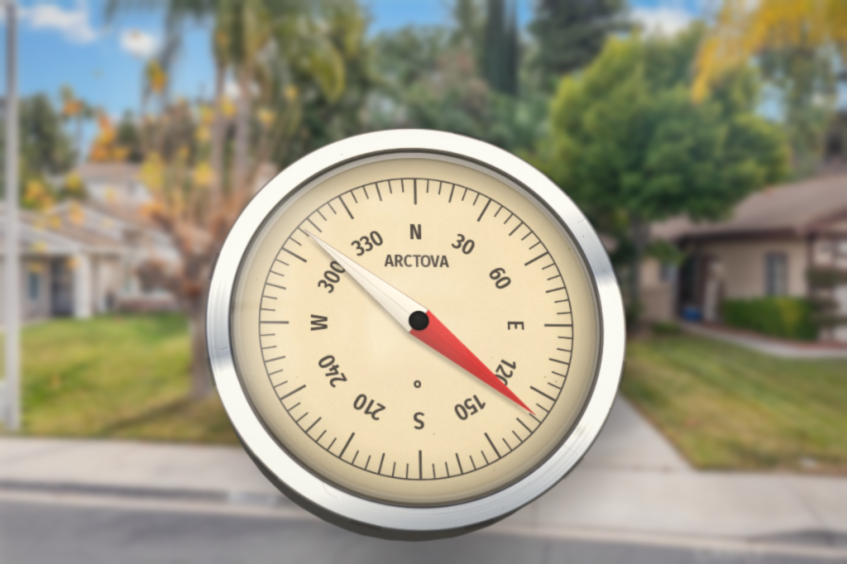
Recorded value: 130 °
